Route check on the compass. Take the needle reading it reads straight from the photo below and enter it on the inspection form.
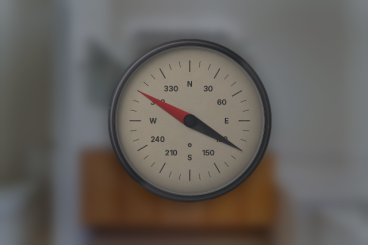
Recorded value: 300 °
